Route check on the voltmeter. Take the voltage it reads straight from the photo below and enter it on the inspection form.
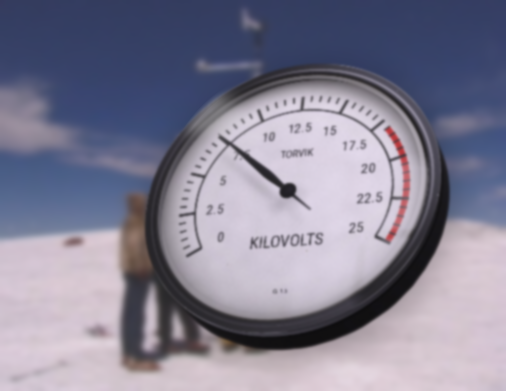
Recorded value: 7.5 kV
